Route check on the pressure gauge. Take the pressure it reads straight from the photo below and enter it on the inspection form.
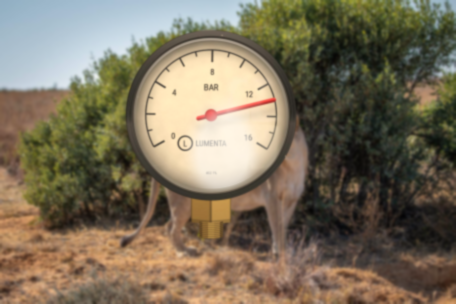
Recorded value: 13 bar
